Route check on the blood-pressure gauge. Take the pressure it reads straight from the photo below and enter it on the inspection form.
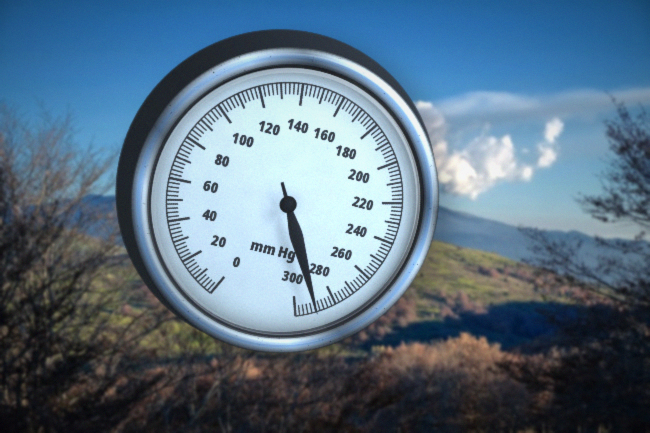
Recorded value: 290 mmHg
